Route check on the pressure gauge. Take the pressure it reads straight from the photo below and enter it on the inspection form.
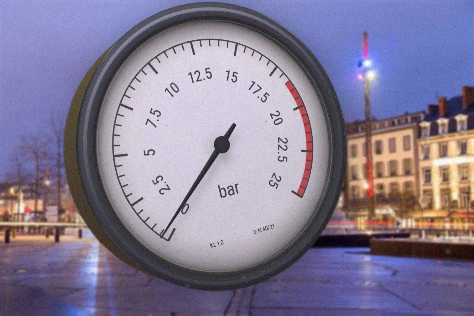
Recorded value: 0.5 bar
